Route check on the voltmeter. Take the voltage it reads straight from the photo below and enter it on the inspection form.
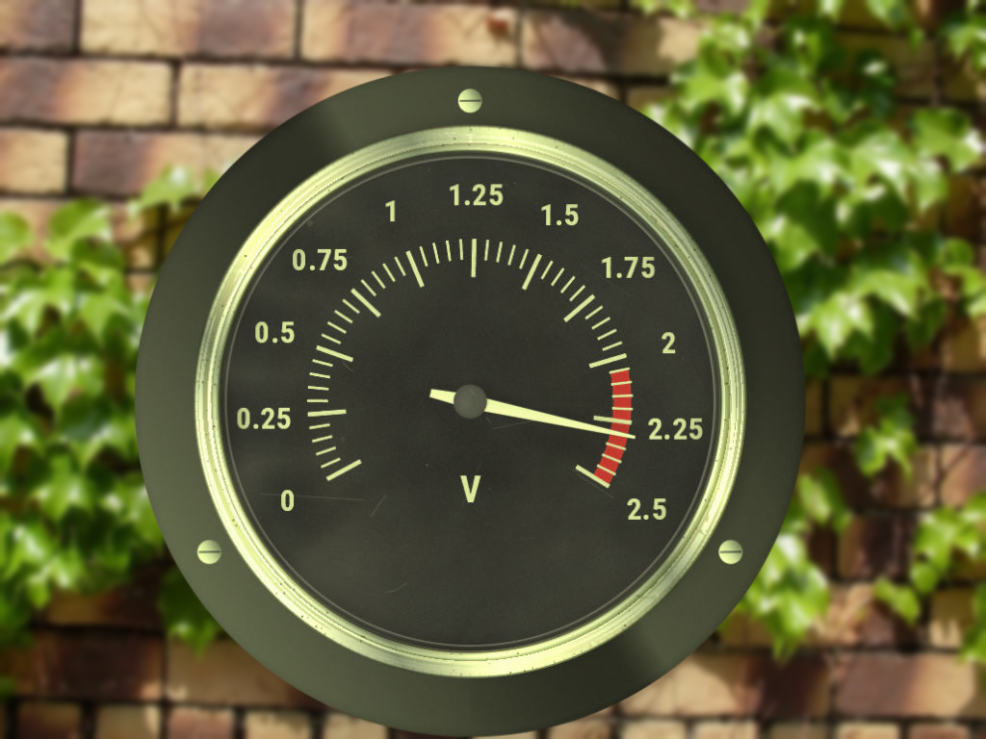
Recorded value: 2.3 V
